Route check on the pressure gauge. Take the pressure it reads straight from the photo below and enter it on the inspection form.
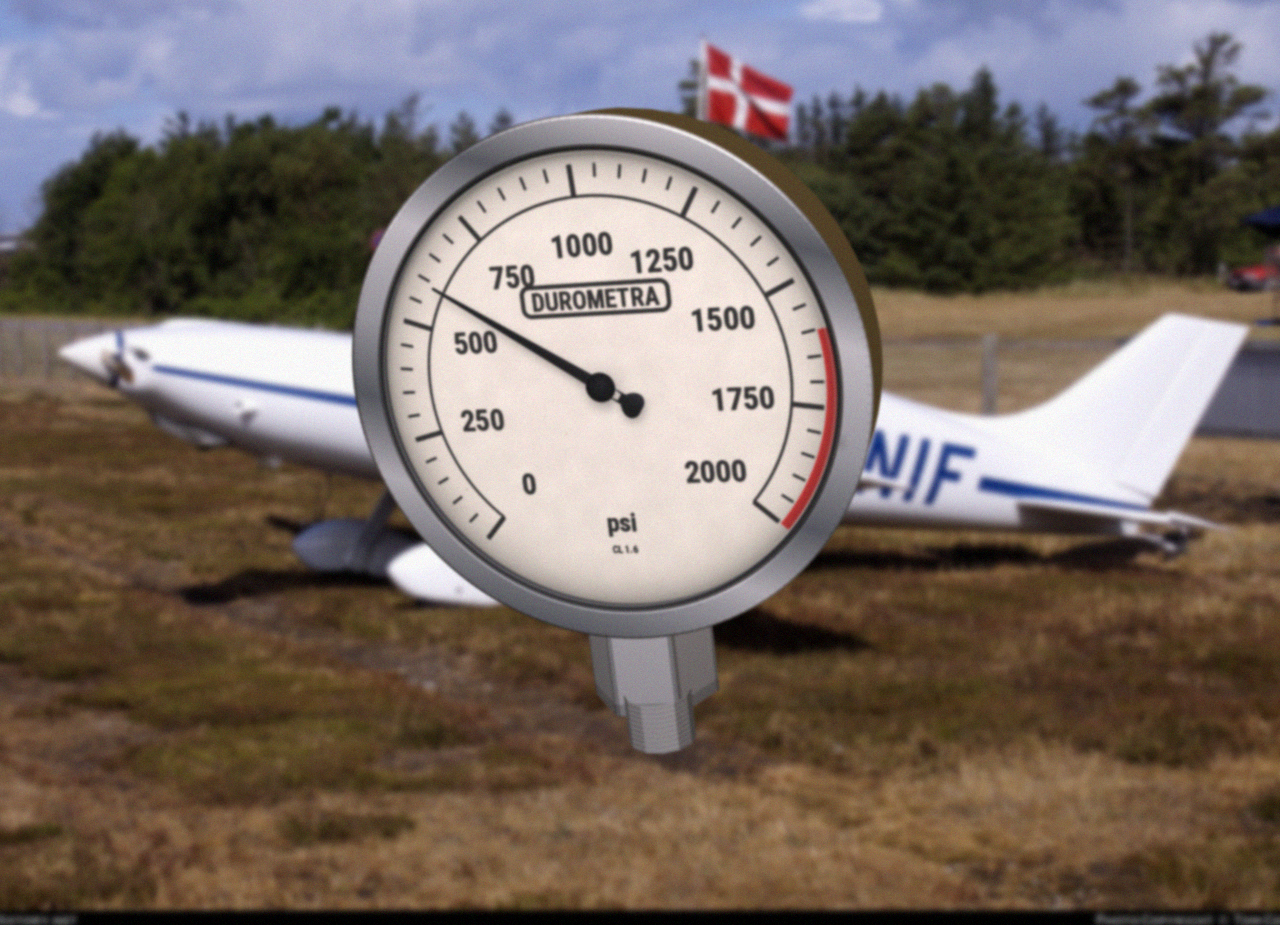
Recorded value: 600 psi
